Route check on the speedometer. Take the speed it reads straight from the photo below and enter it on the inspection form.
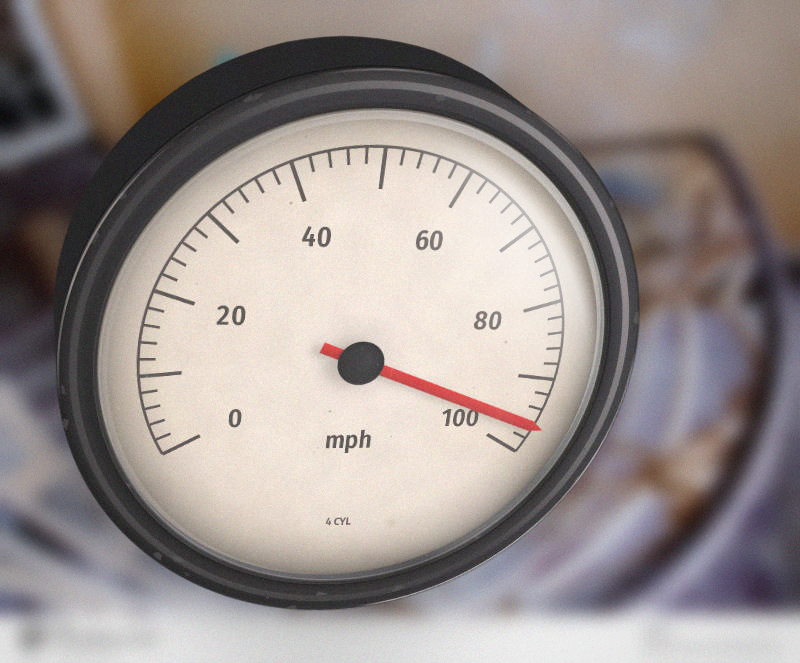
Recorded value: 96 mph
